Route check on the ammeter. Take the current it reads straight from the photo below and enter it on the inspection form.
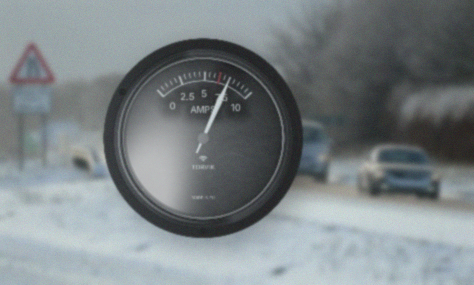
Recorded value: 7.5 A
